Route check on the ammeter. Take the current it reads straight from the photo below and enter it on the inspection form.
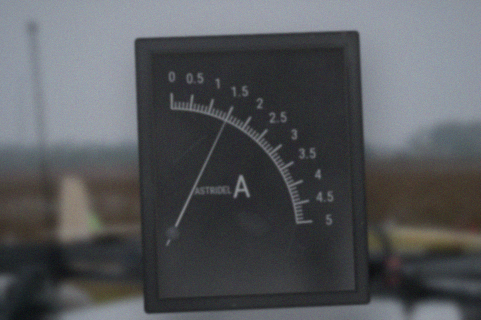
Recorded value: 1.5 A
